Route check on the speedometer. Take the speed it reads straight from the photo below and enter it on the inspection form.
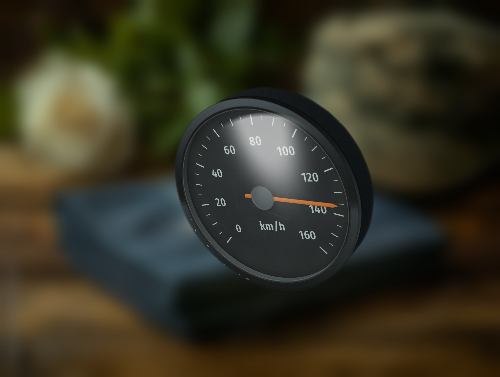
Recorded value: 135 km/h
